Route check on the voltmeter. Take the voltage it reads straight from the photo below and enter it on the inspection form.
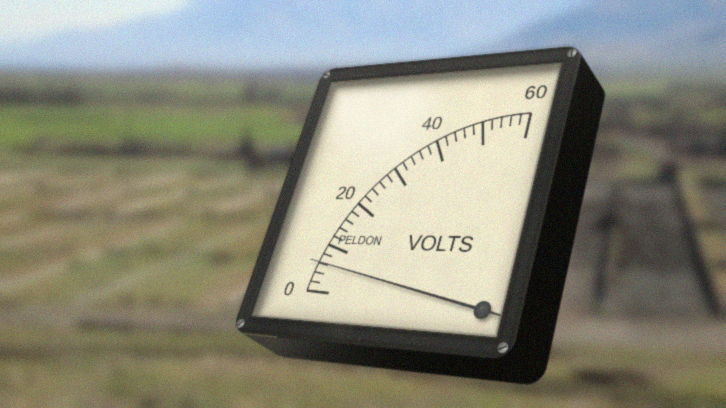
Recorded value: 6 V
